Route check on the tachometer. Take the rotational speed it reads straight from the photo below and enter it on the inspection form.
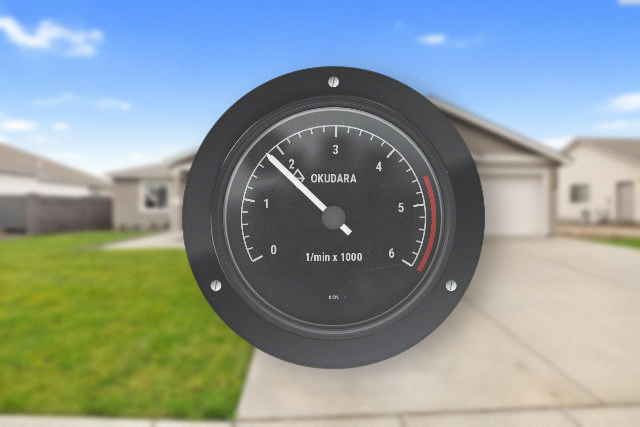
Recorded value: 1800 rpm
